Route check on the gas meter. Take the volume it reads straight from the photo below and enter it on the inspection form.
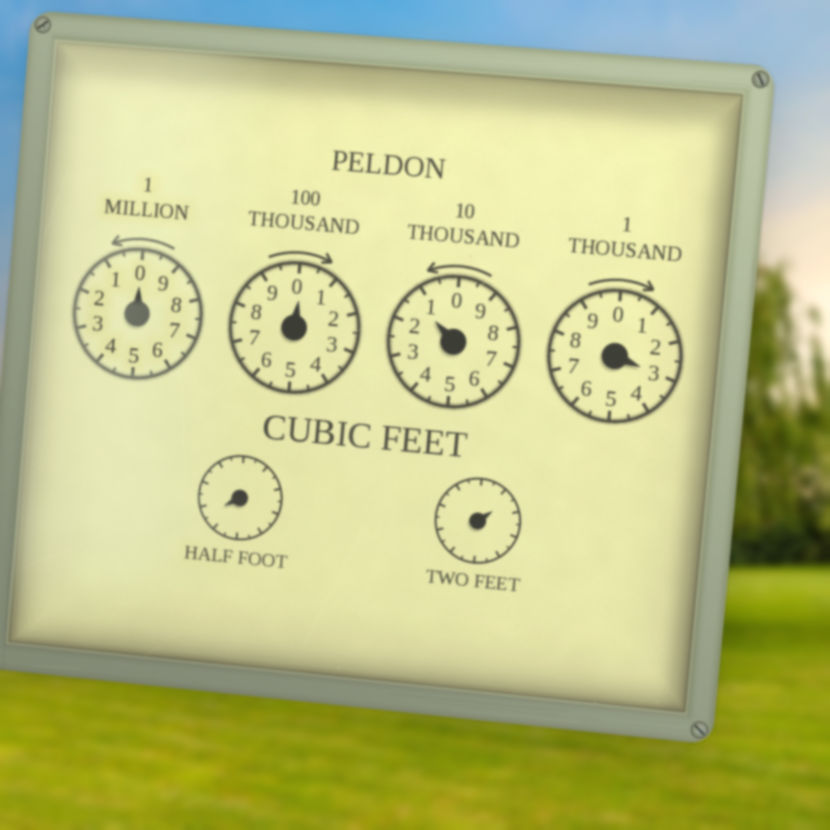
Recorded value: 1300 ft³
